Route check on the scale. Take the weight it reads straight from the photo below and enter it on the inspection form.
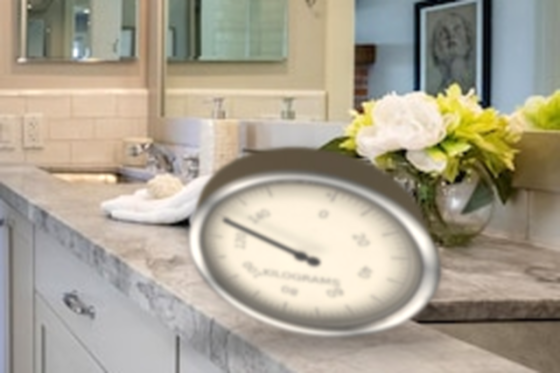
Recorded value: 130 kg
